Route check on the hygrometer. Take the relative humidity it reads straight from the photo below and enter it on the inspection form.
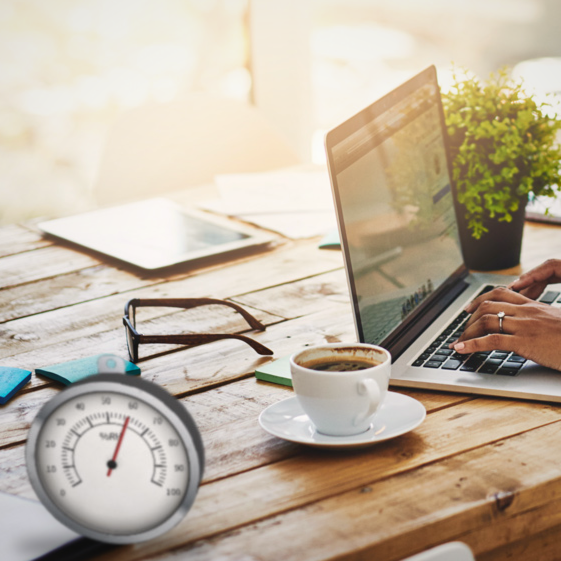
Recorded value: 60 %
